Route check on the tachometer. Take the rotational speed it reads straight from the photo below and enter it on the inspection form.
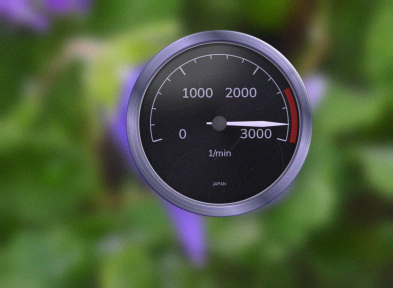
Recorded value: 2800 rpm
